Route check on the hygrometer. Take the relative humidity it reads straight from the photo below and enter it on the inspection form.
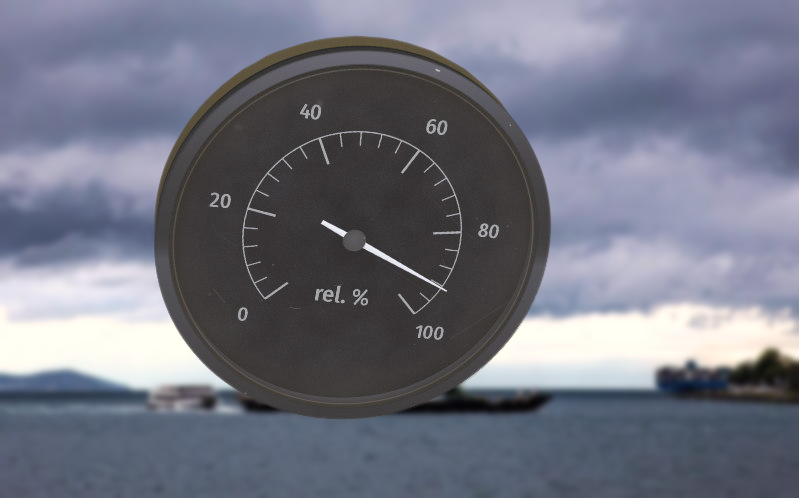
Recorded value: 92 %
